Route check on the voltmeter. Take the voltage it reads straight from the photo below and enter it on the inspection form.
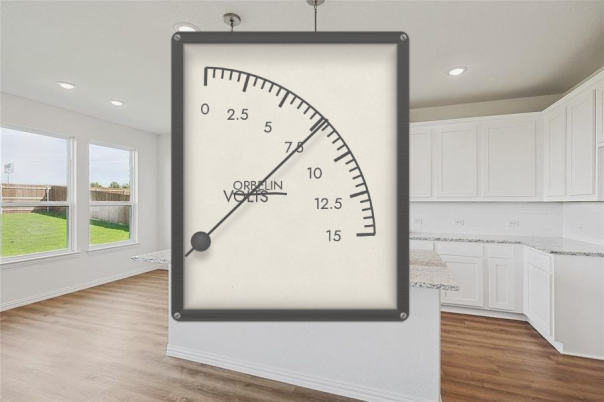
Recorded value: 7.75 V
